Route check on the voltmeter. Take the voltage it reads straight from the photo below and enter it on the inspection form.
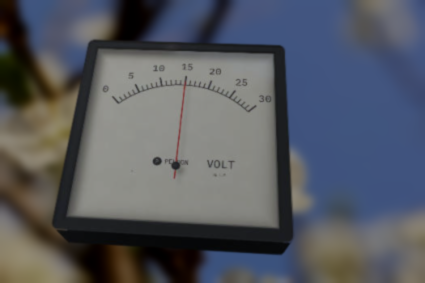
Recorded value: 15 V
